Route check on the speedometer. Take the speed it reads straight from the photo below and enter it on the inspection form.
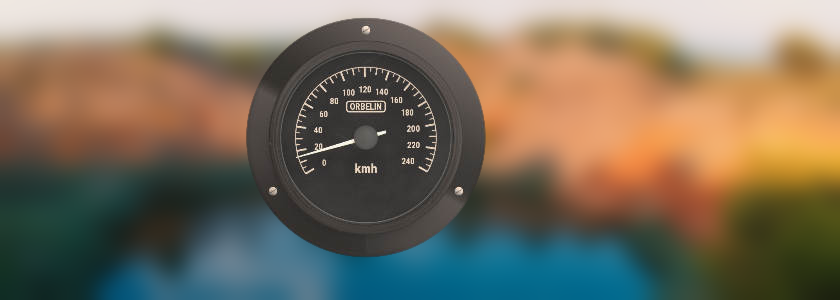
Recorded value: 15 km/h
